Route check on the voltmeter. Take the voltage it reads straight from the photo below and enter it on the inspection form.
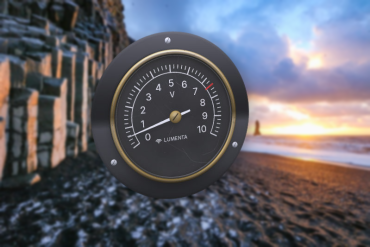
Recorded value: 0.6 V
